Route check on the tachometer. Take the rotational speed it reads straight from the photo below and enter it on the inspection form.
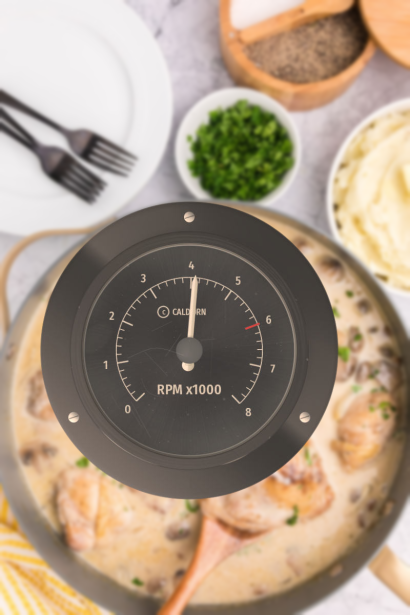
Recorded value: 4100 rpm
